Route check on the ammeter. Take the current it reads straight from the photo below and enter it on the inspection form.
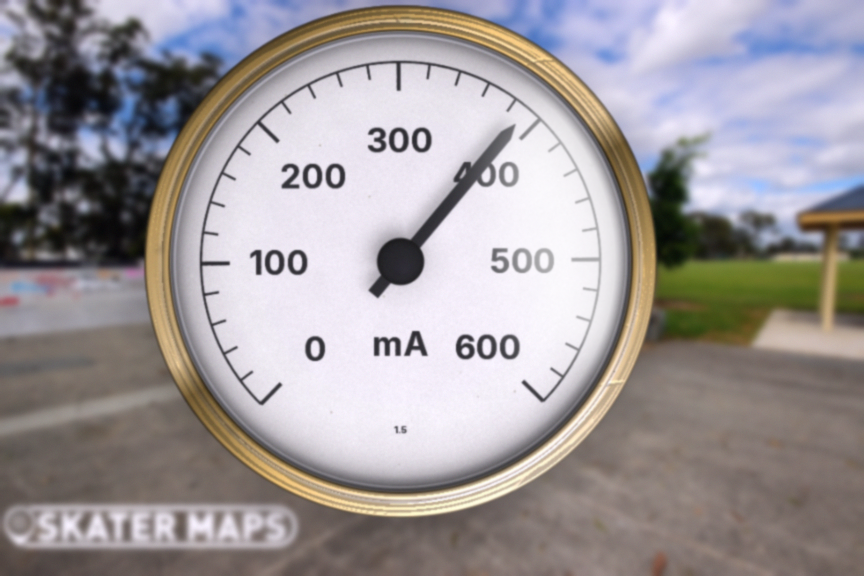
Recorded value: 390 mA
